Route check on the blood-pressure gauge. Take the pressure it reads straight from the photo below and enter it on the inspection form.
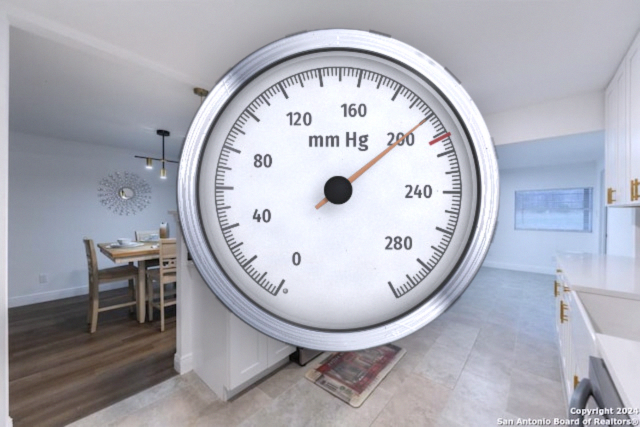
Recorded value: 200 mmHg
